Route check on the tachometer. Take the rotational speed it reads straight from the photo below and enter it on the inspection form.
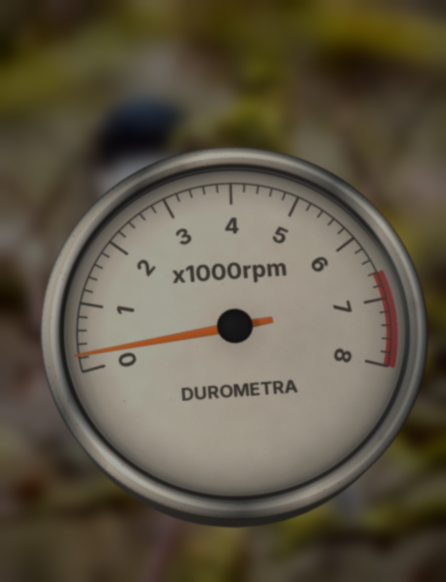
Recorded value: 200 rpm
